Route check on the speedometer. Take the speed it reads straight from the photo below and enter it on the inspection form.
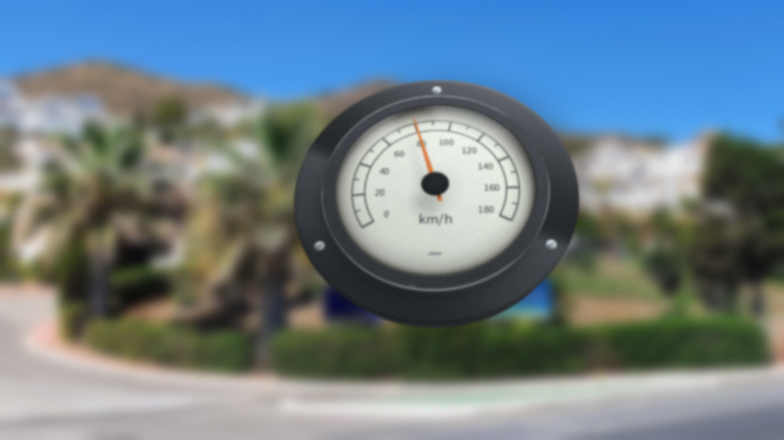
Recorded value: 80 km/h
